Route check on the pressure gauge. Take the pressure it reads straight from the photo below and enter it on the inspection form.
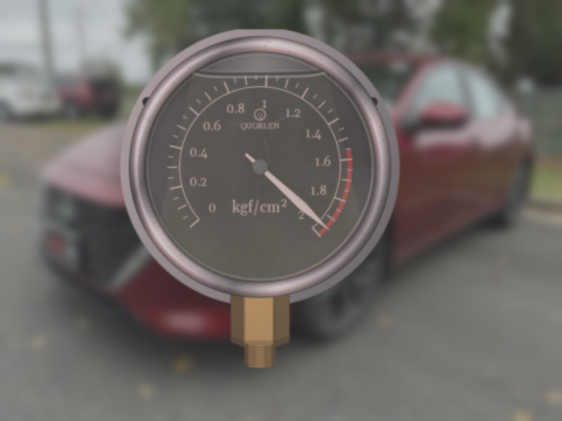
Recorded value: 1.95 kg/cm²
